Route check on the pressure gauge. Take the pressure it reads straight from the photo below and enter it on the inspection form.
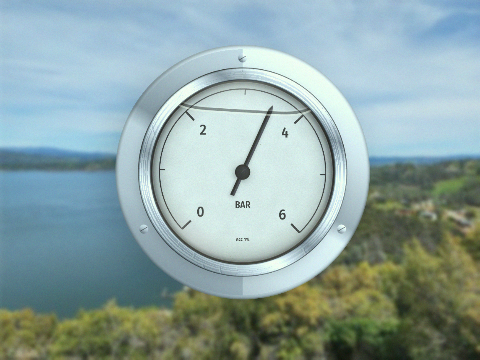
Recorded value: 3.5 bar
